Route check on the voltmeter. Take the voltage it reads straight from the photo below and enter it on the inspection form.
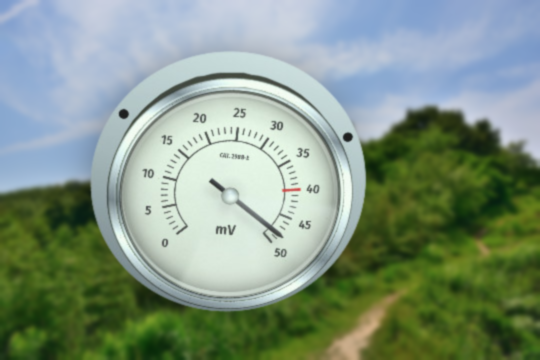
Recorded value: 48 mV
